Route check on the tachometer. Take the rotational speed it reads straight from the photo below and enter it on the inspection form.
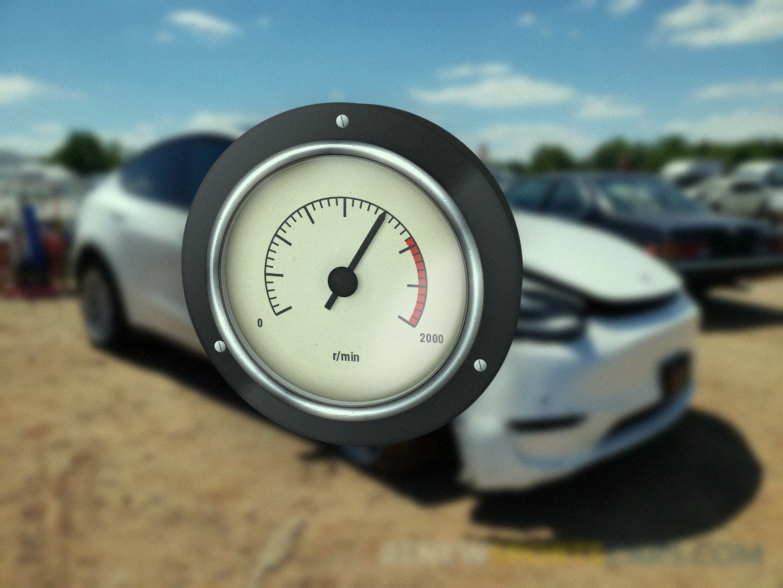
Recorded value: 1250 rpm
